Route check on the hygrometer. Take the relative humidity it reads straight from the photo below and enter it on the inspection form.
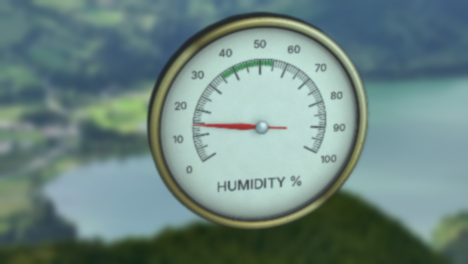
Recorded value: 15 %
